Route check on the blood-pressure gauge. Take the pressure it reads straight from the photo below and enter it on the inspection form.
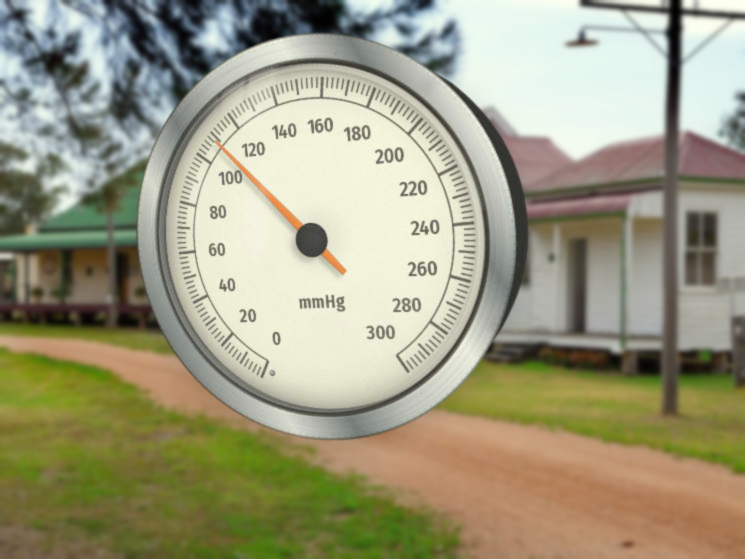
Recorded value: 110 mmHg
